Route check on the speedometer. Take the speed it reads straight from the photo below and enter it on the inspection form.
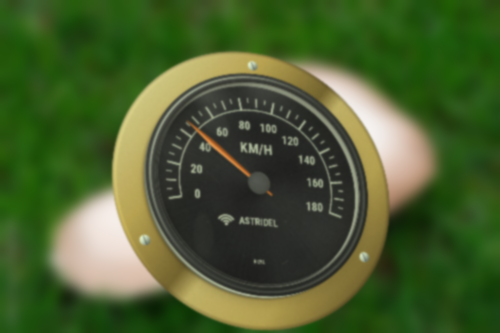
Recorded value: 45 km/h
